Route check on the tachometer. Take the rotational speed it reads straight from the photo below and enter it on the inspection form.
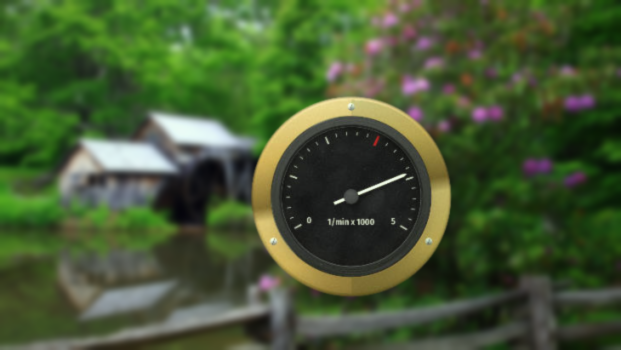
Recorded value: 3900 rpm
